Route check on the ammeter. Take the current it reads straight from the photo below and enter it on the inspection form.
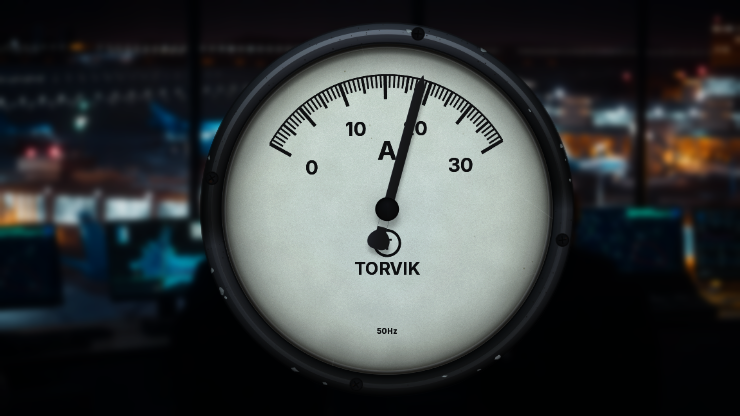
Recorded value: 19 A
